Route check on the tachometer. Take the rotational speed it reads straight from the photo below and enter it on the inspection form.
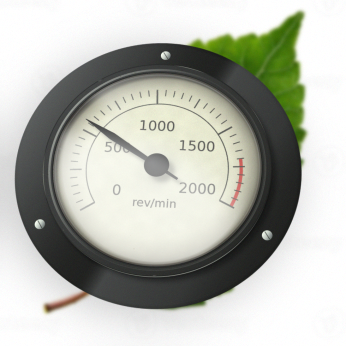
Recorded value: 550 rpm
